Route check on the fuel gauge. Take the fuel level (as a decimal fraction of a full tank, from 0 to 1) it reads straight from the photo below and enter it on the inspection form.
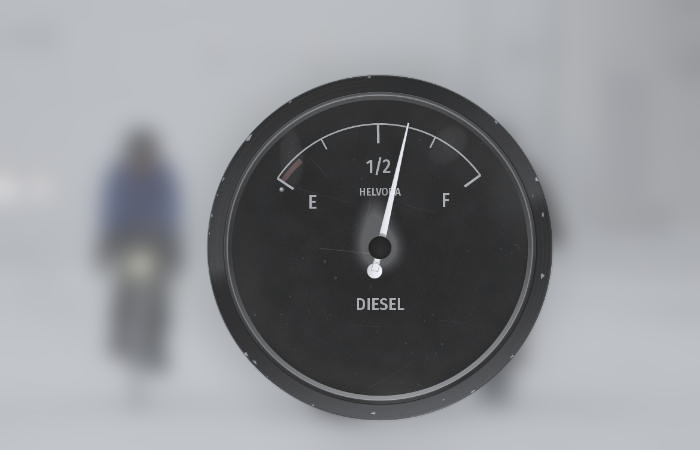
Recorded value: 0.625
